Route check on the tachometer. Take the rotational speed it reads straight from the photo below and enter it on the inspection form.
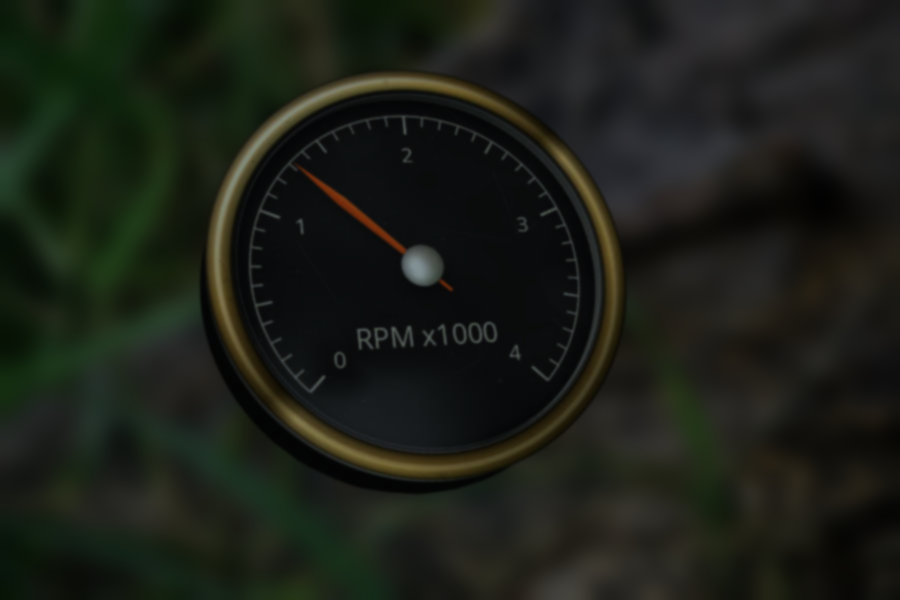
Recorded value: 1300 rpm
